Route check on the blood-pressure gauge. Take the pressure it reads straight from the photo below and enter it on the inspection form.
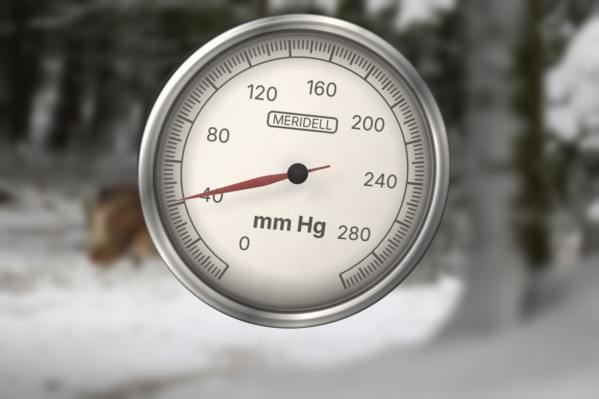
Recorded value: 42 mmHg
